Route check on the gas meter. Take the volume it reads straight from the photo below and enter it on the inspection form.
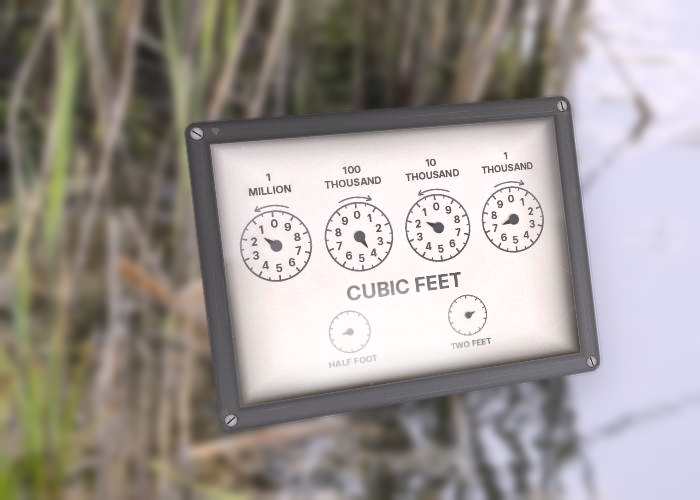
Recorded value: 141700 ft³
